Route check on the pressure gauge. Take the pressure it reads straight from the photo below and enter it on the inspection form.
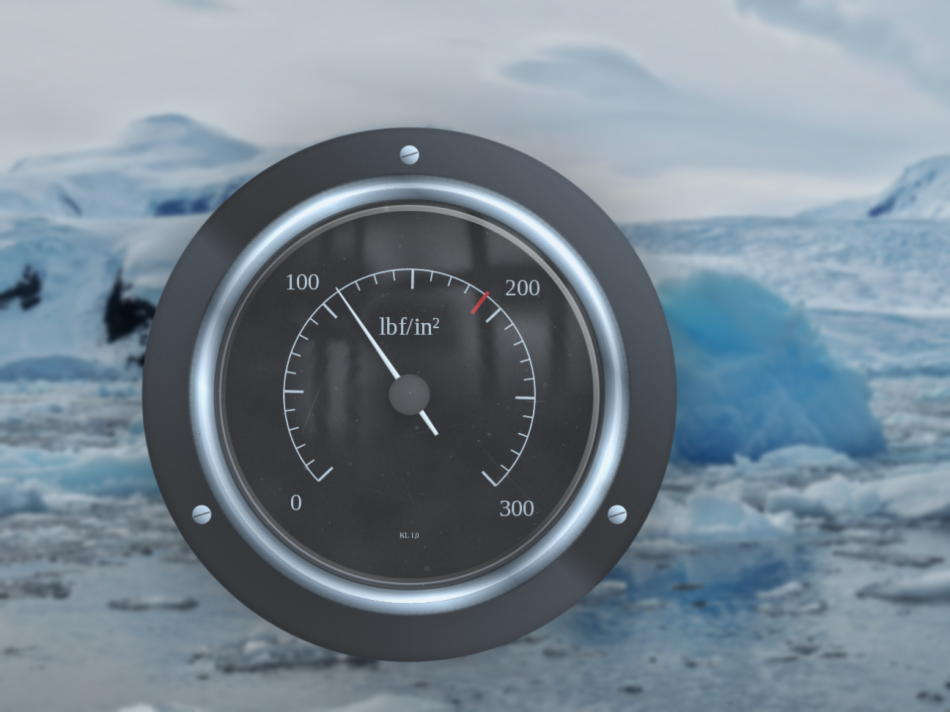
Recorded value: 110 psi
